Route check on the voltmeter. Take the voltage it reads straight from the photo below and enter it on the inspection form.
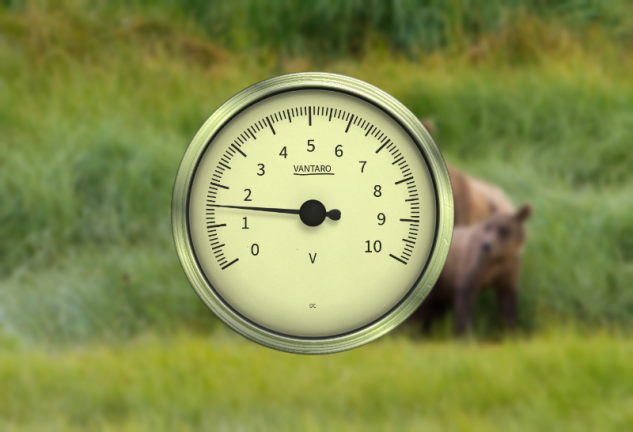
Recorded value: 1.5 V
